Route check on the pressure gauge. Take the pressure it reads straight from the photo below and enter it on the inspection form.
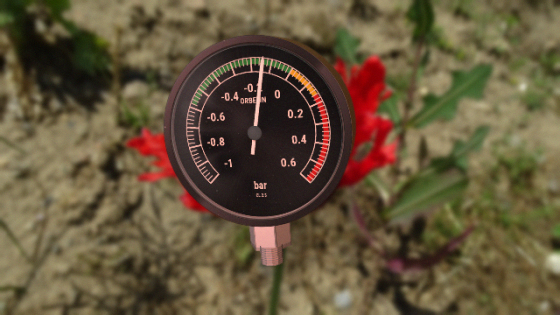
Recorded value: -0.14 bar
